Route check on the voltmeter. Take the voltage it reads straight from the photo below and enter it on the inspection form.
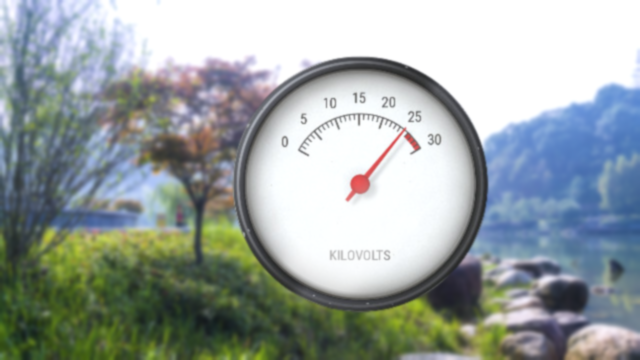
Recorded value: 25 kV
